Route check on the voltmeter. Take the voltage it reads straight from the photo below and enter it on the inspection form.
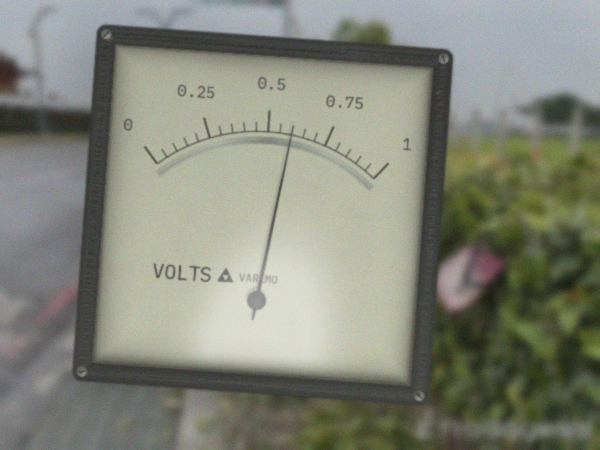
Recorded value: 0.6 V
